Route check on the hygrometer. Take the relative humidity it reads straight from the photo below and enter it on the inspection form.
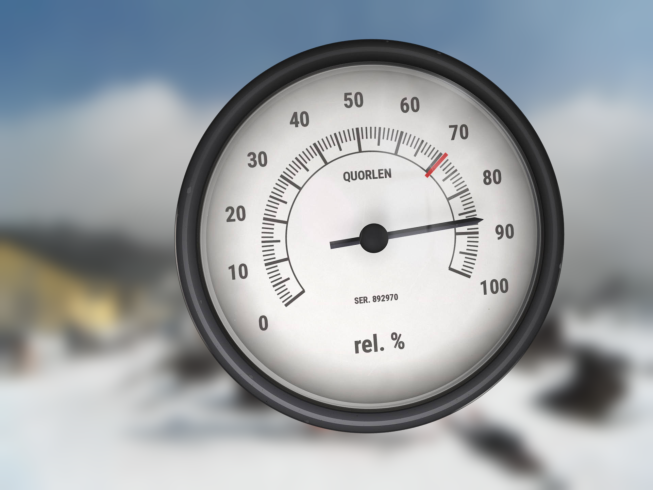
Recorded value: 87 %
